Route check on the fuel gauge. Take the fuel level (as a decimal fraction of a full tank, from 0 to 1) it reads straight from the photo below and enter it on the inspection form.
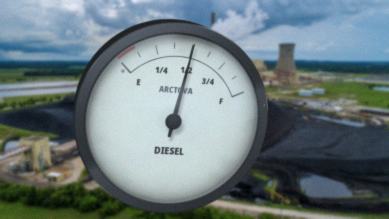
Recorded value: 0.5
